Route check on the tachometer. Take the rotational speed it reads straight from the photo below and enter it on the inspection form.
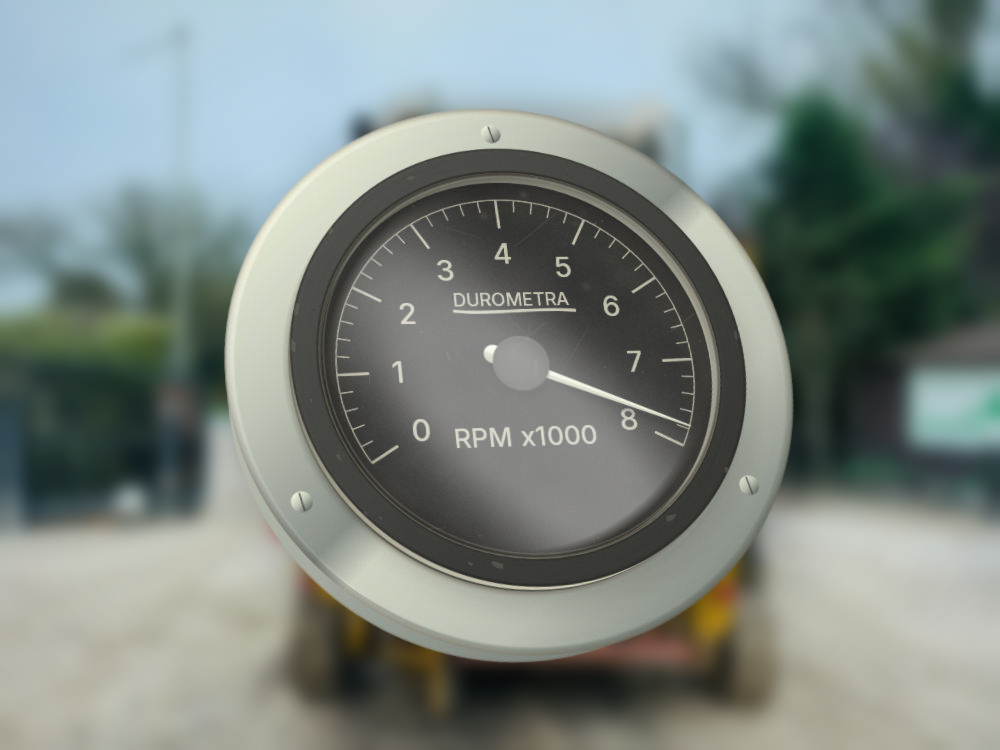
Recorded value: 7800 rpm
